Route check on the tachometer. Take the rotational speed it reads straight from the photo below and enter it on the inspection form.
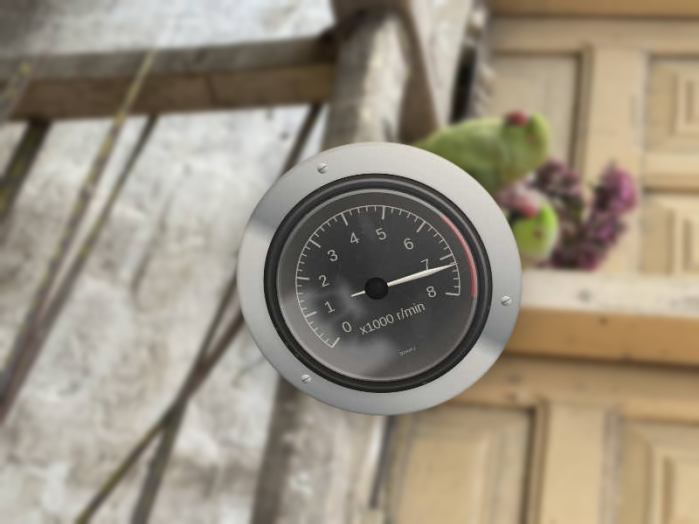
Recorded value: 7200 rpm
